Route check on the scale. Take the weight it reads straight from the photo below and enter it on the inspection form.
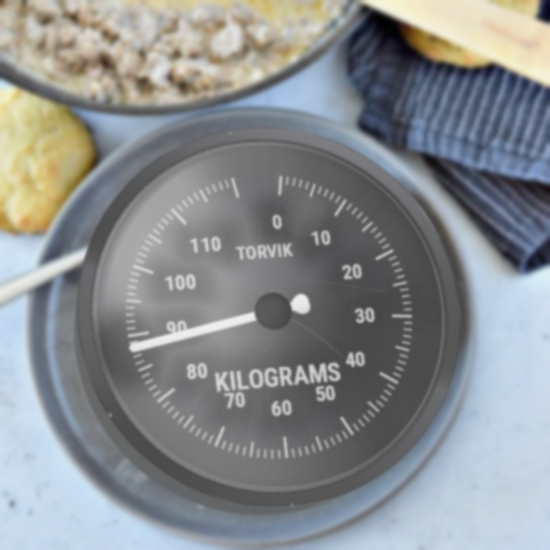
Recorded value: 88 kg
